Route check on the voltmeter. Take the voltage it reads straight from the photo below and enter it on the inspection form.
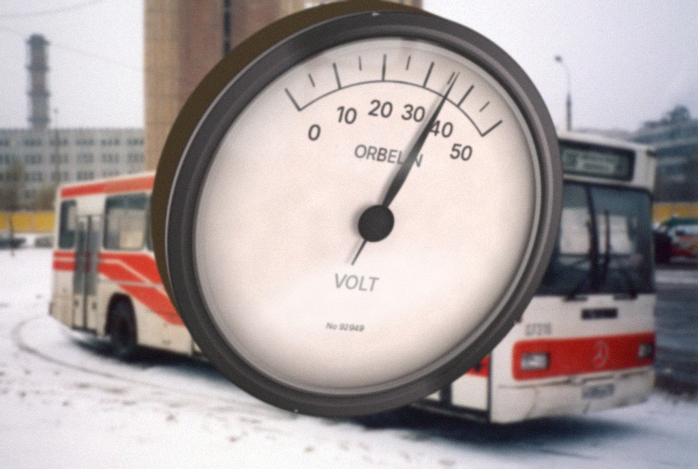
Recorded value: 35 V
